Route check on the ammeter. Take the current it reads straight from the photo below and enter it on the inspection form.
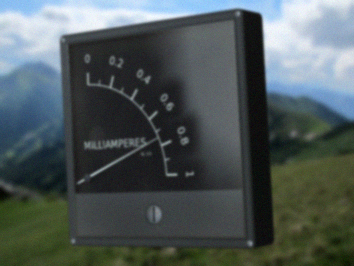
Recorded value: 0.75 mA
